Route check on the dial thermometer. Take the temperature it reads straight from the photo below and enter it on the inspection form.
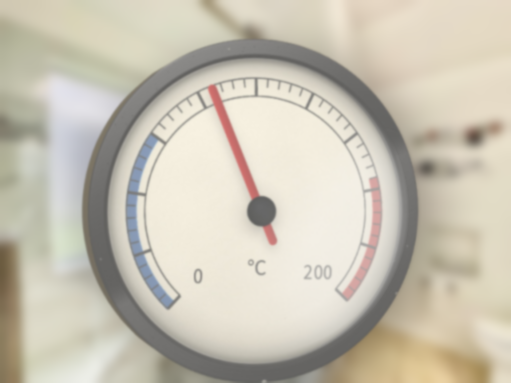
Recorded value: 84 °C
